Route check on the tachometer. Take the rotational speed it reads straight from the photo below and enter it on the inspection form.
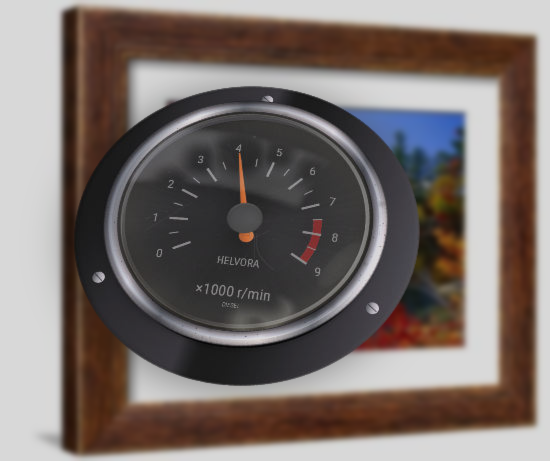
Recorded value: 4000 rpm
